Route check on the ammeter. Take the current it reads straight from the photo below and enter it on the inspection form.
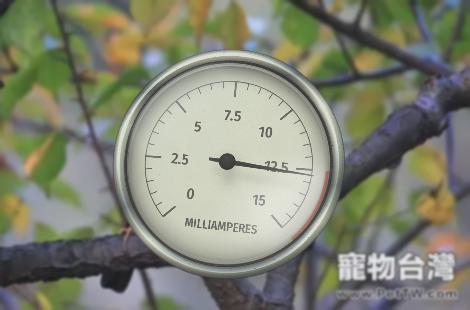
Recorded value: 12.75 mA
